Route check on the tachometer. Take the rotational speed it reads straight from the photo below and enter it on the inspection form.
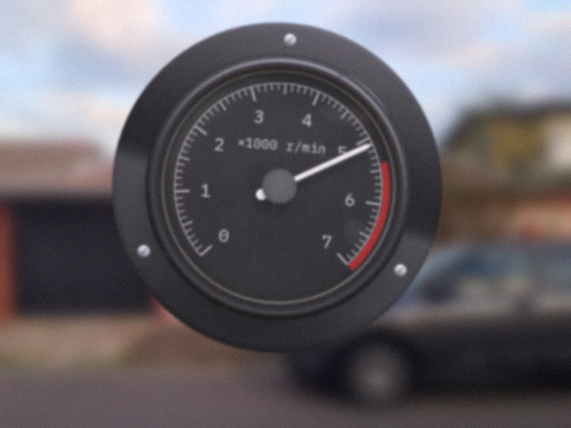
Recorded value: 5100 rpm
